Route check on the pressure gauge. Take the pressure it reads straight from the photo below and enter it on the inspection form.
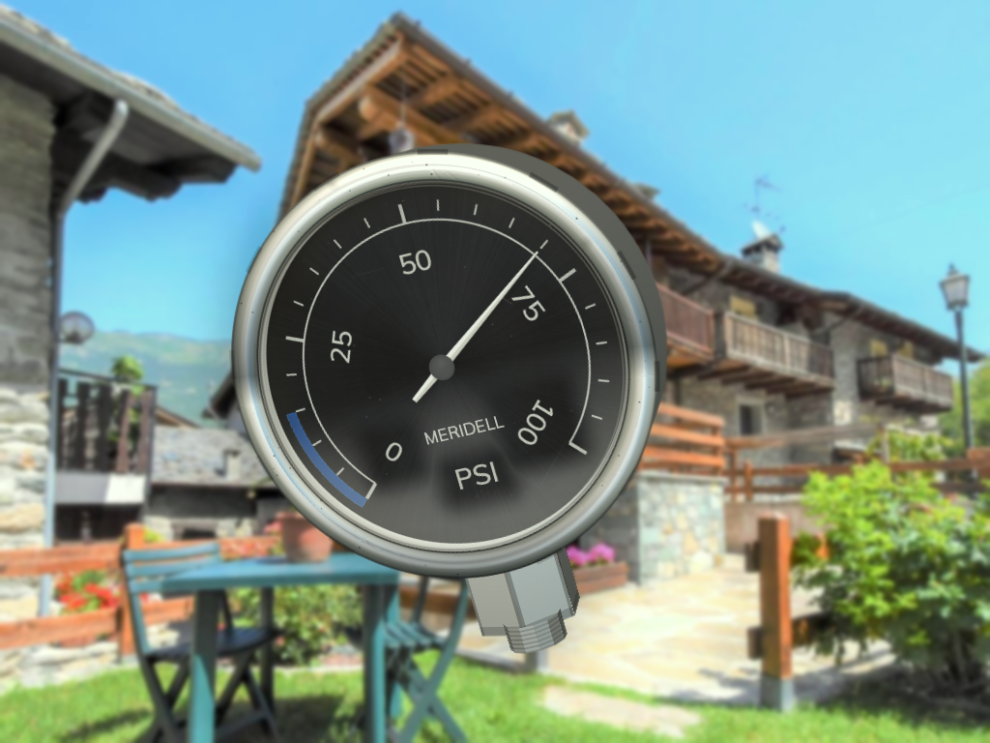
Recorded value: 70 psi
